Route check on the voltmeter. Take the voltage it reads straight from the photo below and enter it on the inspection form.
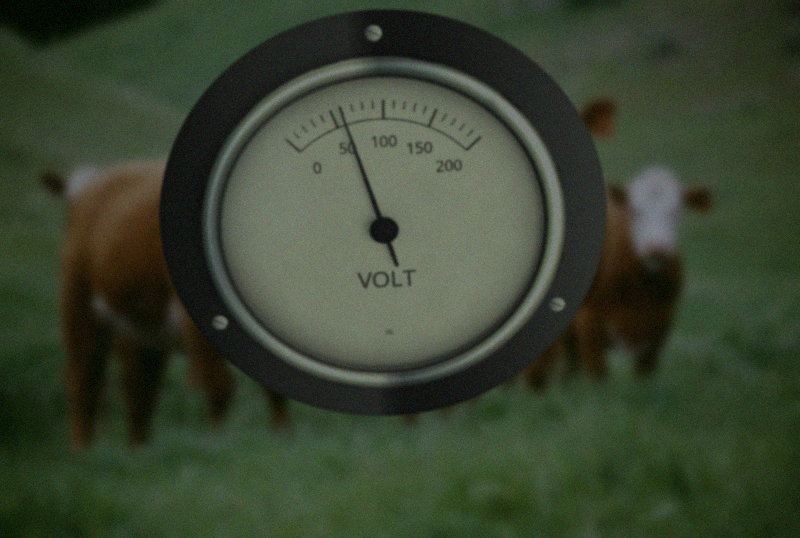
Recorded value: 60 V
